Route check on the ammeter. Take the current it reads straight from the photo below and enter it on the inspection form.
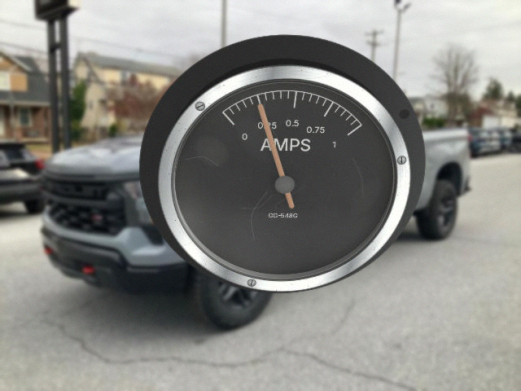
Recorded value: 0.25 A
